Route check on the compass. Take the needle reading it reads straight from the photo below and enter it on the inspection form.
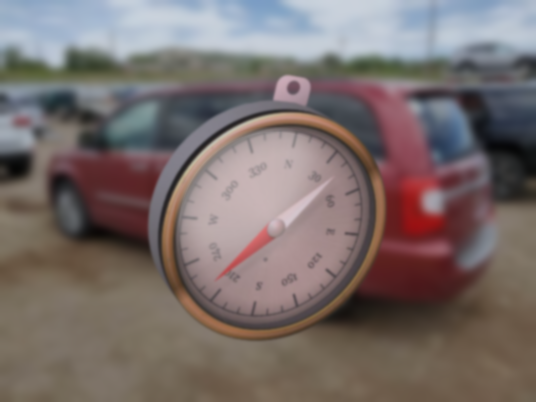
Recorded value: 220 °
